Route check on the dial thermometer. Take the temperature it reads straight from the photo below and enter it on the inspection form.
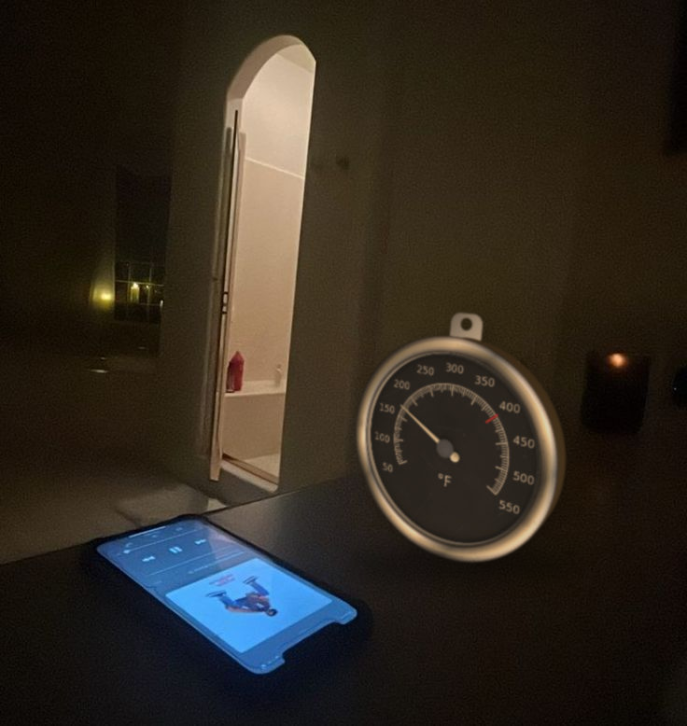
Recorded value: 175 °F
